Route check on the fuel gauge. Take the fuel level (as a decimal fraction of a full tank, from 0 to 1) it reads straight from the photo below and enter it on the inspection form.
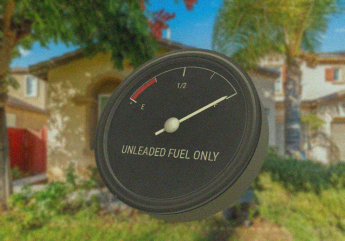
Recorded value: 1
